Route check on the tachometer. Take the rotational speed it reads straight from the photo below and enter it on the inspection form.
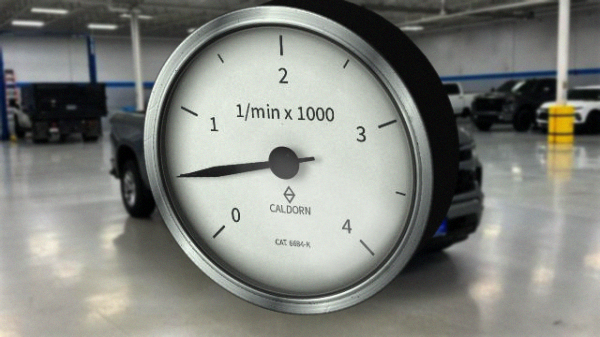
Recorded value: 500 rpm
